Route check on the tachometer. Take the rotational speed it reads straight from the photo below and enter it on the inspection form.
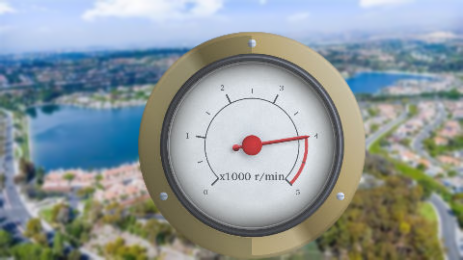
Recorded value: 4000 rpm
